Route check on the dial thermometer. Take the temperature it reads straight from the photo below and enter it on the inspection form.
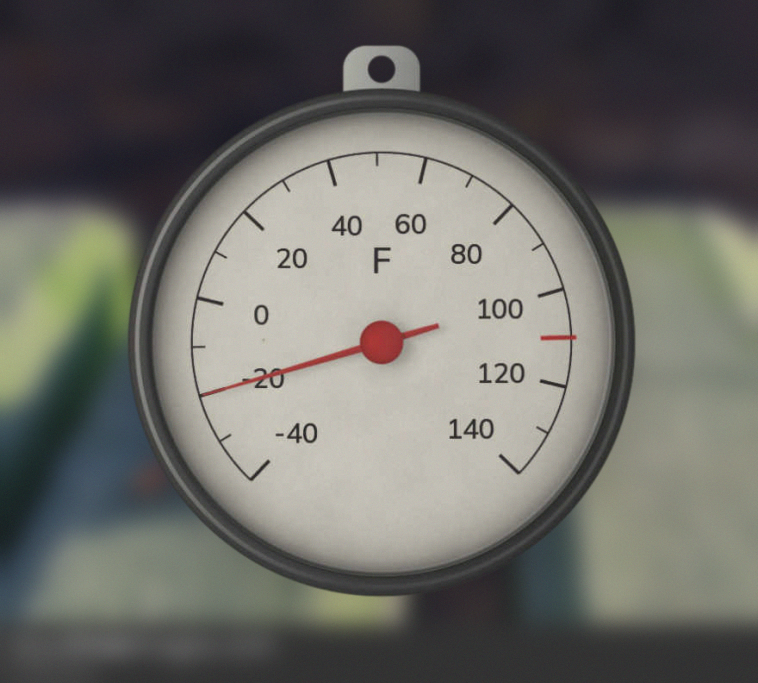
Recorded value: -20 °F
